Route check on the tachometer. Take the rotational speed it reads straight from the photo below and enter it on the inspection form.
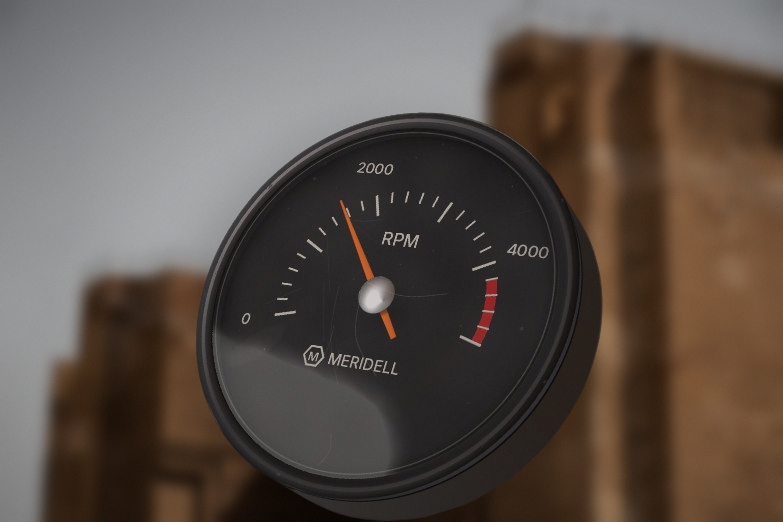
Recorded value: 1600 rpm
